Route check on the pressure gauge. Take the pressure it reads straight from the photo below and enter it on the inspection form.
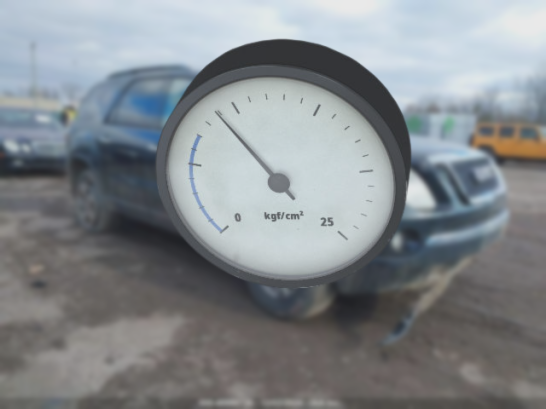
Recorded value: 9 kg/cm²
